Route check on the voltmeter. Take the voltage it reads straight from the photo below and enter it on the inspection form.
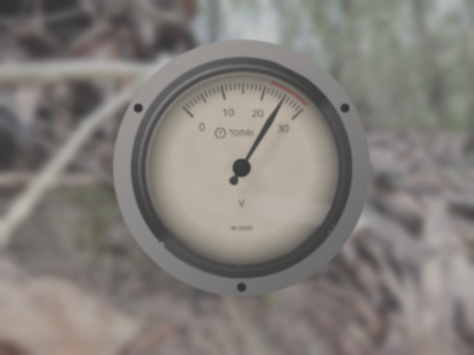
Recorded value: 25 V
